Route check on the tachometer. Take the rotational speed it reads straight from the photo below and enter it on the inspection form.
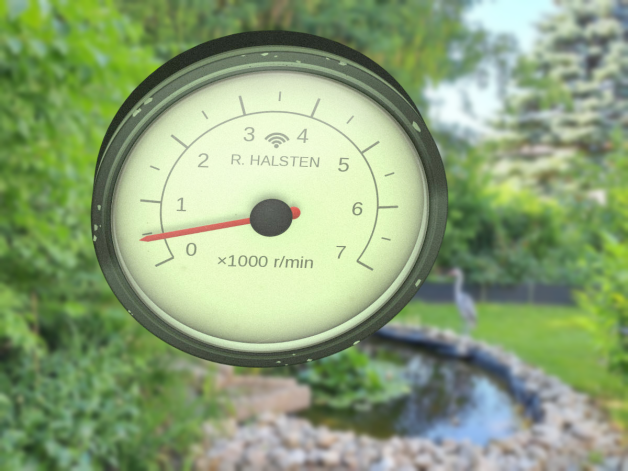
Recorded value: 500 rpm
